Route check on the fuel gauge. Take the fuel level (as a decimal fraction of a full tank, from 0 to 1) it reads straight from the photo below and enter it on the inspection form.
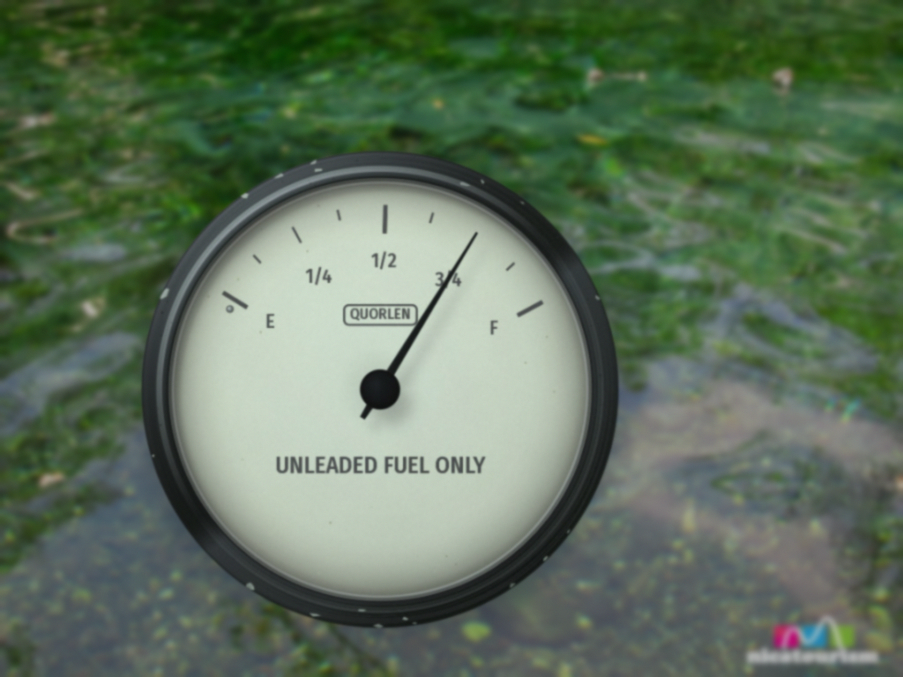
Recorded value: 0.75
